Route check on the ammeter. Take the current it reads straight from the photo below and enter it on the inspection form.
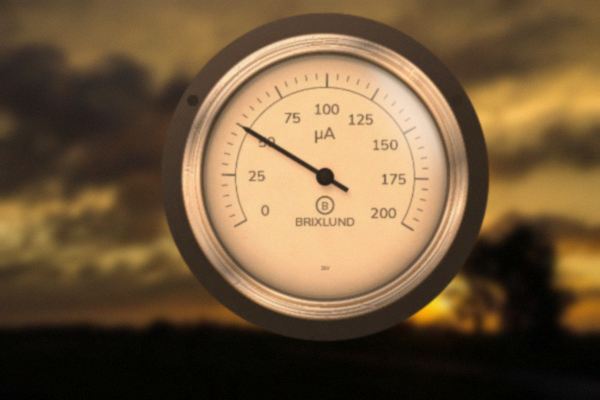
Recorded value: 50 µA
